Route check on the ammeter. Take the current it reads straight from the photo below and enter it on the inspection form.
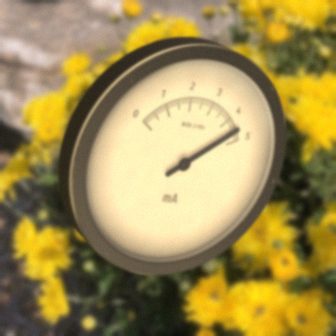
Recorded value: 4.5 mA
